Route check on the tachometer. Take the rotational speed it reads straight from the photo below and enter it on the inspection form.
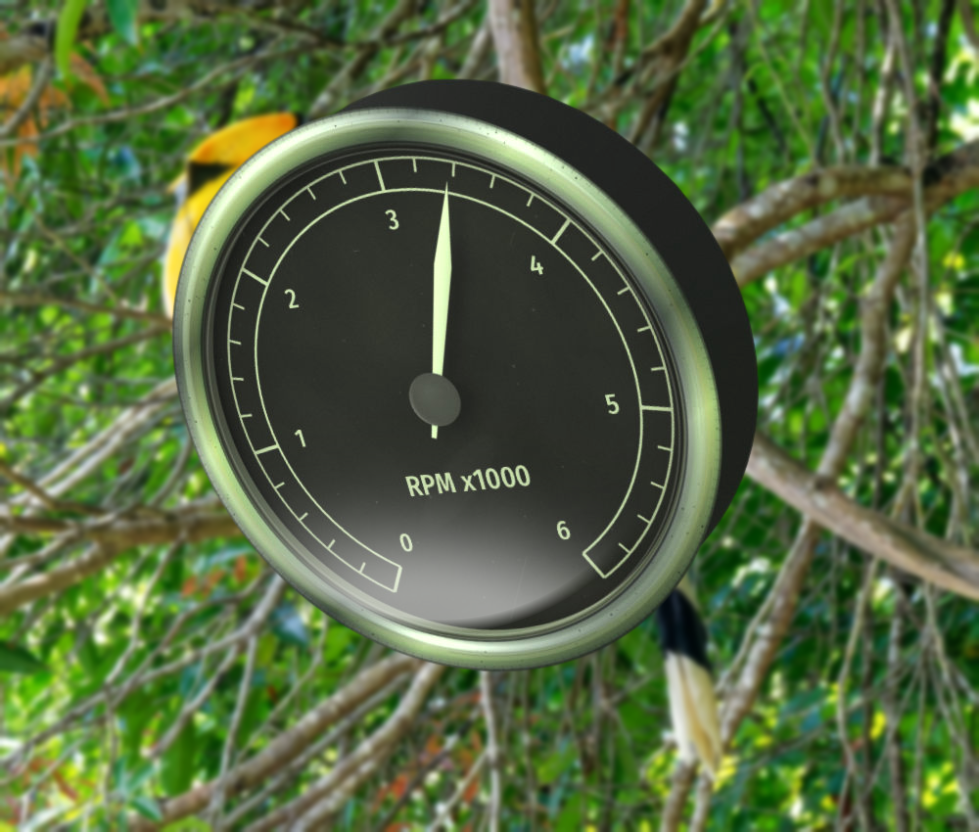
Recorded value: 3400 rpm
